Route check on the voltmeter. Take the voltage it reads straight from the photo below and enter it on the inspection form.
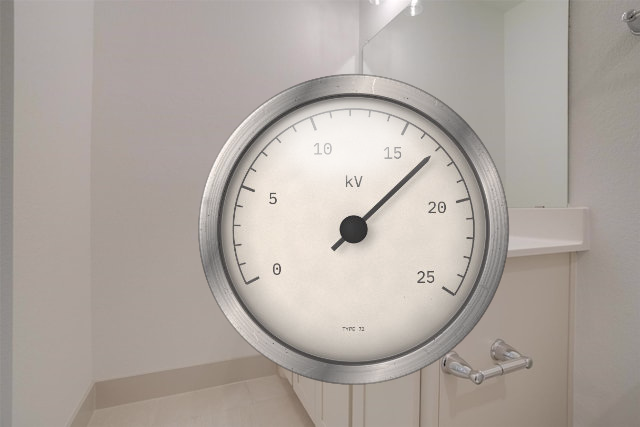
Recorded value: 17 kV
